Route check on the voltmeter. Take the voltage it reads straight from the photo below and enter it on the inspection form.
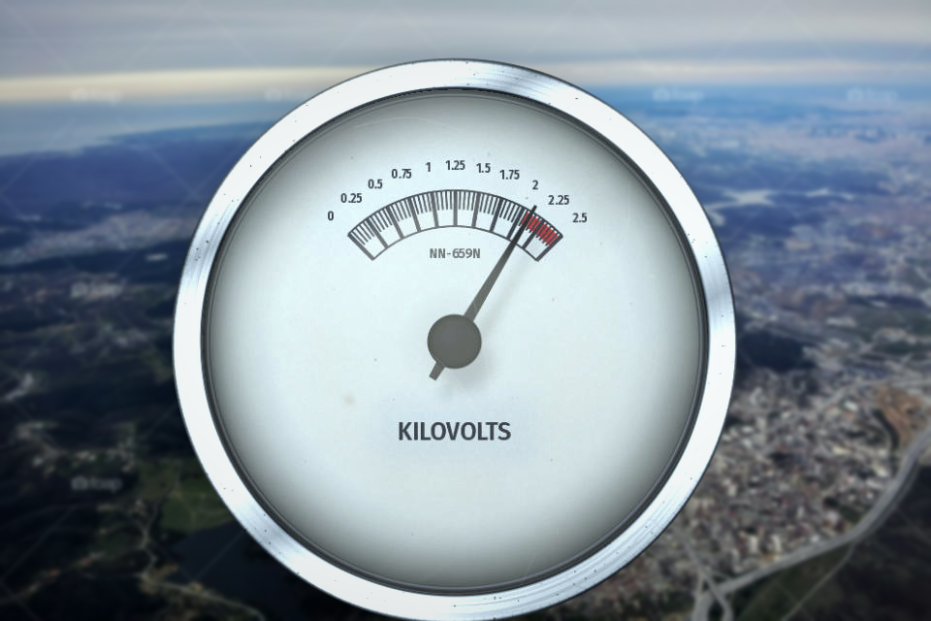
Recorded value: 2.1 kV
